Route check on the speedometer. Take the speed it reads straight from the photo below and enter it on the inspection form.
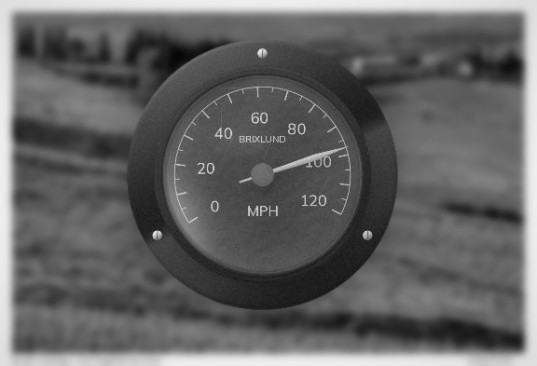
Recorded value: 97.5 mph
